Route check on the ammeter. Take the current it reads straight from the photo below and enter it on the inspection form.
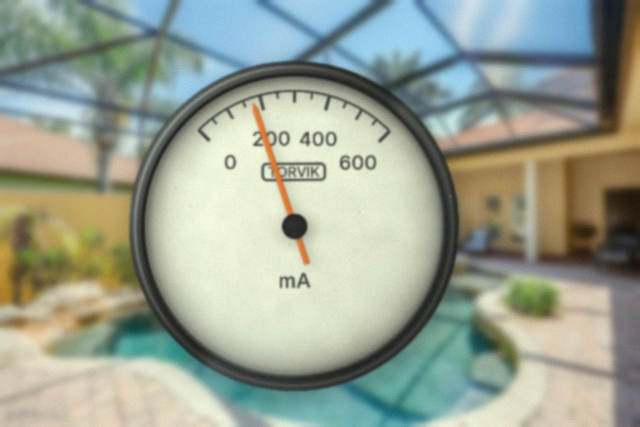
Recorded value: 175 mA
